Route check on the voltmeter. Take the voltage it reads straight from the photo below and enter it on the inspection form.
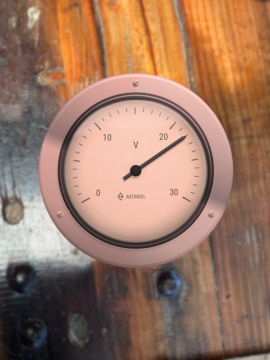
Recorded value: 22 V
